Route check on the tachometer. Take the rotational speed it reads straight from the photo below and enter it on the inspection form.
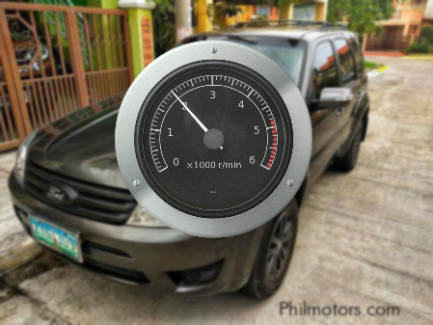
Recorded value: 2000 rpm
